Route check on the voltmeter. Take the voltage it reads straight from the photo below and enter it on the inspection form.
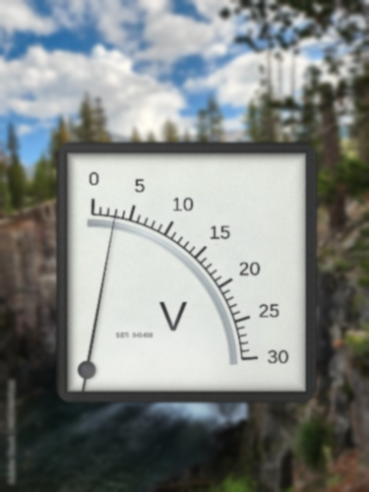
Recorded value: 3 V
